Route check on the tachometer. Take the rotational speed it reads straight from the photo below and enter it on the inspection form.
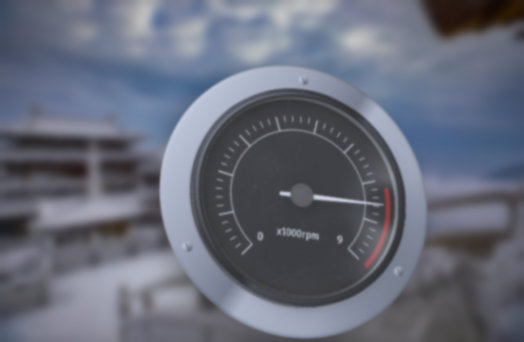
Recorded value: 7600 rpm
